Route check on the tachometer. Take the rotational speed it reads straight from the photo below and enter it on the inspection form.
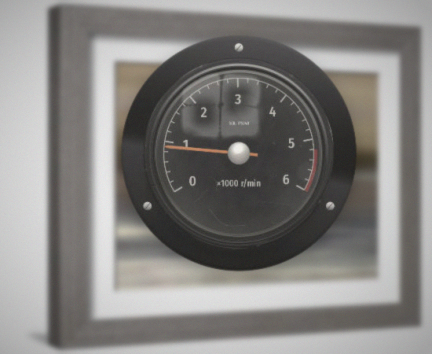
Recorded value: 900 rpm
